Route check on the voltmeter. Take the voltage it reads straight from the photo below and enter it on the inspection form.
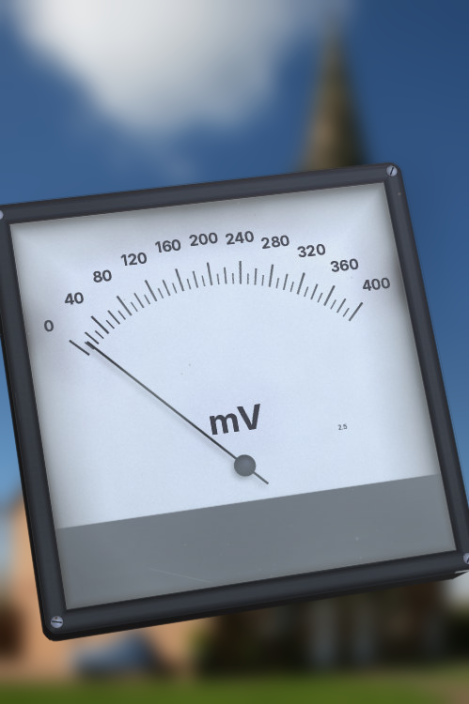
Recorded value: 10 mV
